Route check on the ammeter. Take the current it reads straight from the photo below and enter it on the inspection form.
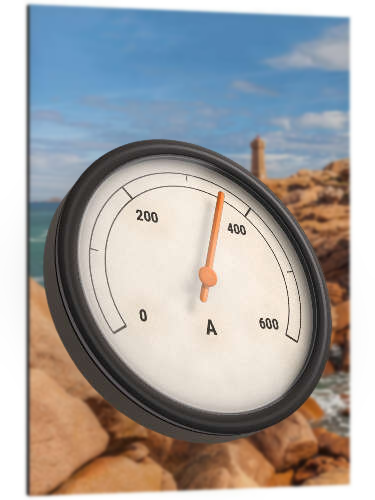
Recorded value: 350 A
